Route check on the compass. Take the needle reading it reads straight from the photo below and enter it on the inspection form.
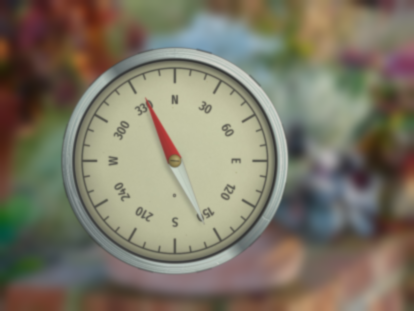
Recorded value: 335 °
